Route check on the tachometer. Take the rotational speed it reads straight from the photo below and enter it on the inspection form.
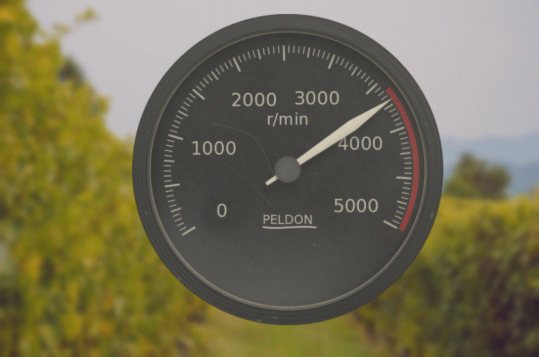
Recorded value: 3700 rpm
